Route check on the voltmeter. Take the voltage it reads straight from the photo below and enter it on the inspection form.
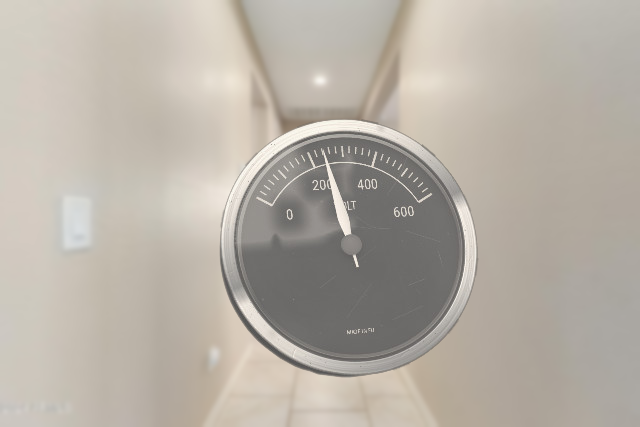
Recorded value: 240 V
